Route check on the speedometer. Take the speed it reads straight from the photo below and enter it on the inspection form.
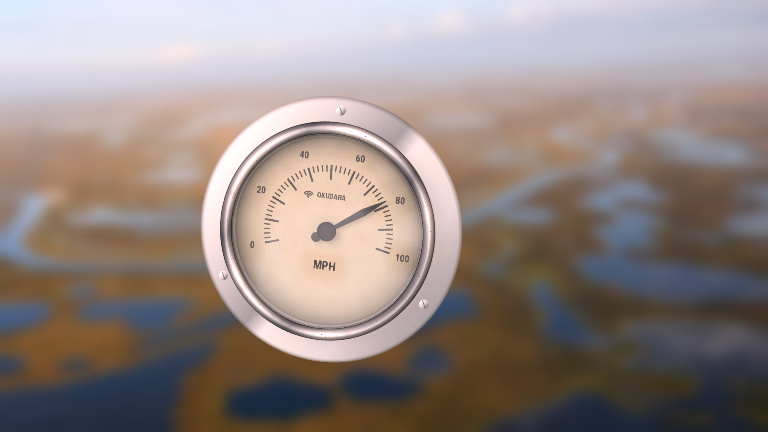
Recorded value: 78 mph
